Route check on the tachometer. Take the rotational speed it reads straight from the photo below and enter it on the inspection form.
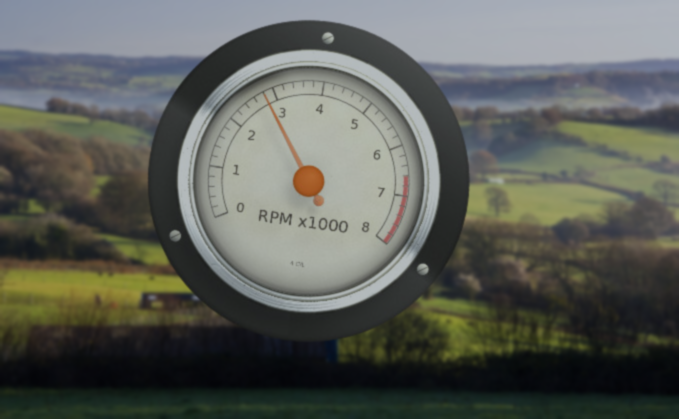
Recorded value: 2800 rpm
